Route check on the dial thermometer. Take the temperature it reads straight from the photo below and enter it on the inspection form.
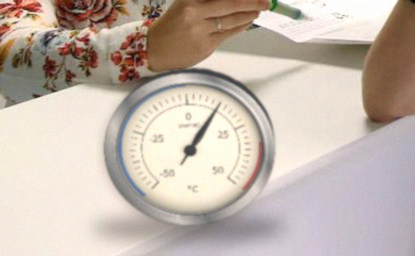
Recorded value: 12.5 °C
